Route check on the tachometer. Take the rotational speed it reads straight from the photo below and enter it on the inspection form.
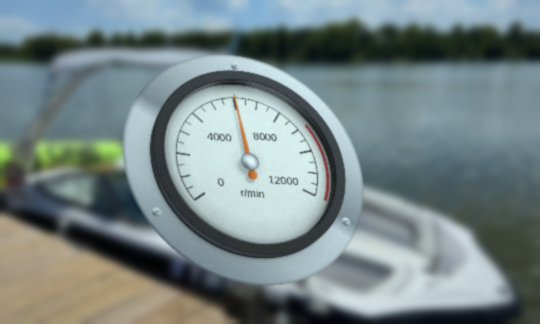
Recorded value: 6000 rpm
